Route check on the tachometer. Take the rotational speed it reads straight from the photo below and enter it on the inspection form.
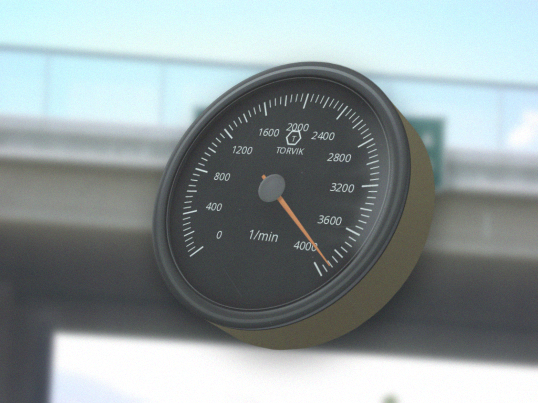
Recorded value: 3900 rpm
